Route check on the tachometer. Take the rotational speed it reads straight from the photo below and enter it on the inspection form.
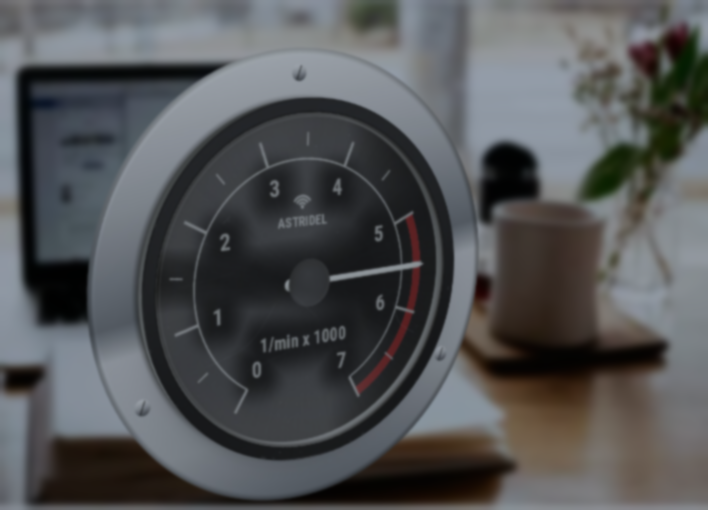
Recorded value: 5500 rpm
